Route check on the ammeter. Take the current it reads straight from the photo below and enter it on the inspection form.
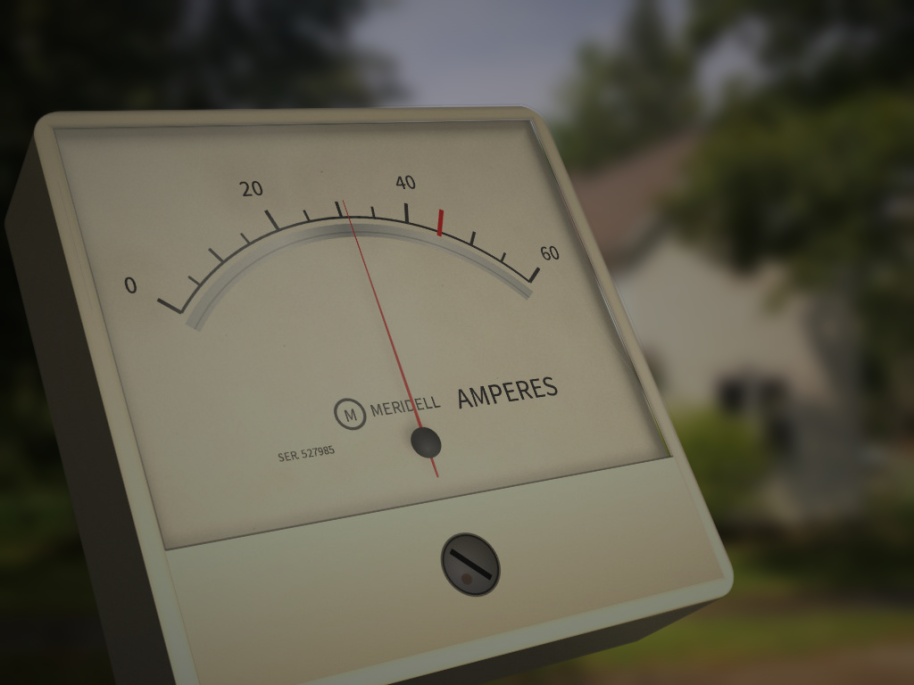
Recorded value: 30 A
